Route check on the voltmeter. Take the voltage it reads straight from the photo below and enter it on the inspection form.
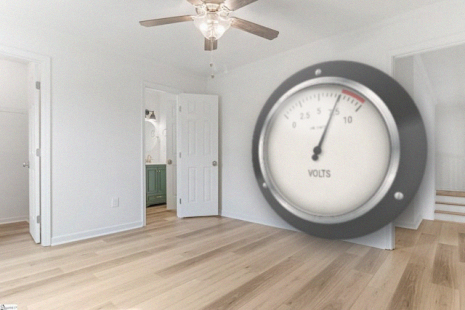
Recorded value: 7.5 V
